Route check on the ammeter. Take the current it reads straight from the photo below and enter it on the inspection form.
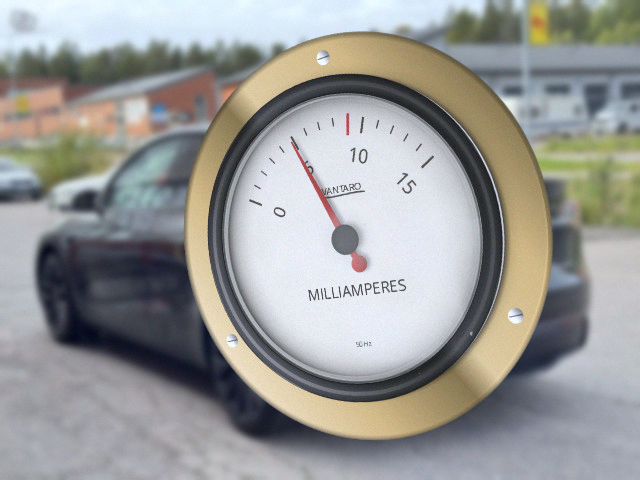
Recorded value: 5 mA
